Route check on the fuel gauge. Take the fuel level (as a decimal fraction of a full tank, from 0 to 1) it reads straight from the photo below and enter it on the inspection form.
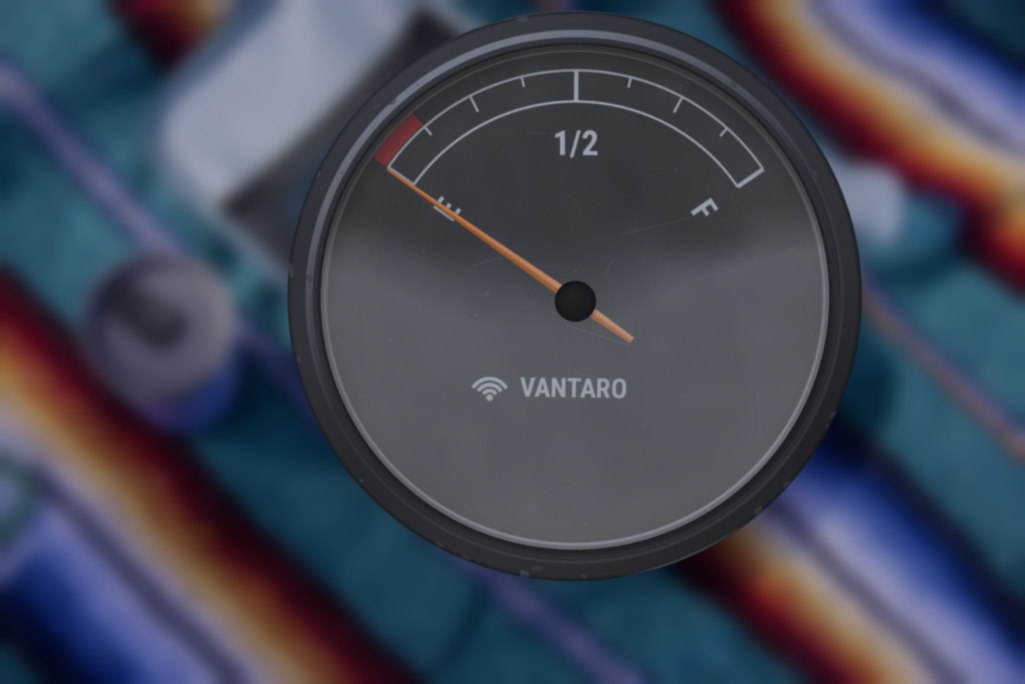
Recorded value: 0
